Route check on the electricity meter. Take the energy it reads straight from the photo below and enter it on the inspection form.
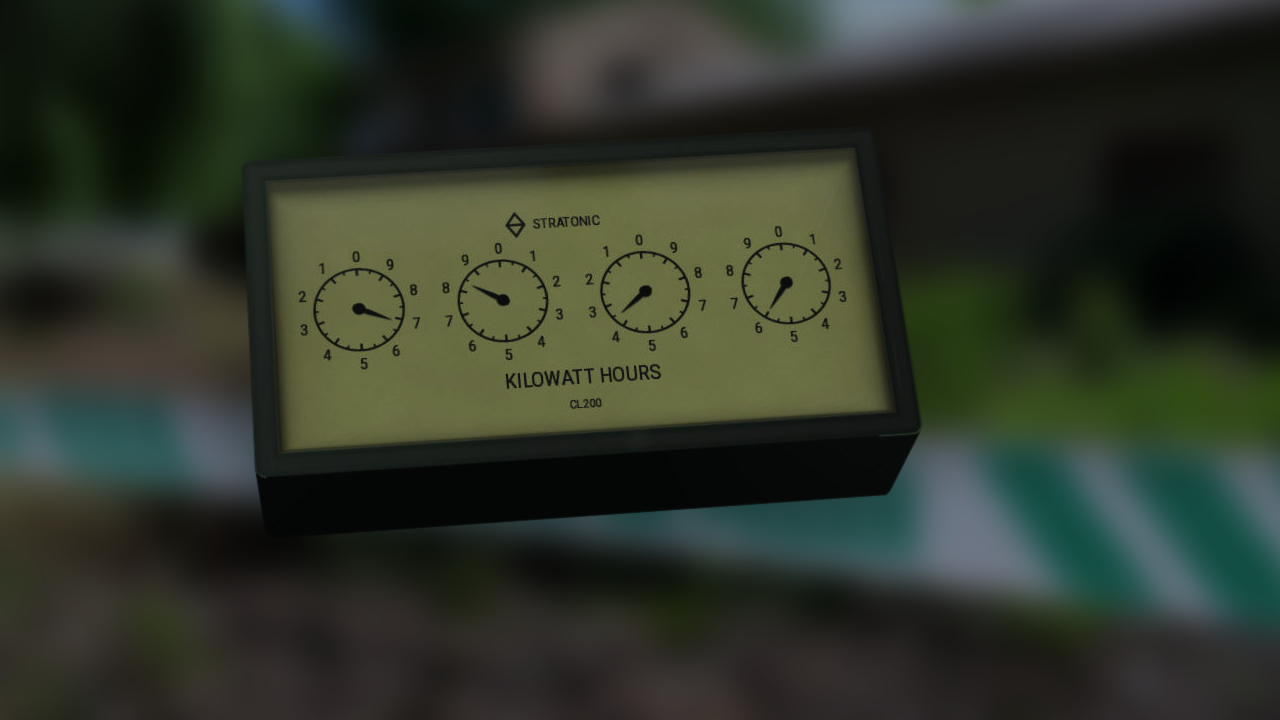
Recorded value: 6836 kWh
